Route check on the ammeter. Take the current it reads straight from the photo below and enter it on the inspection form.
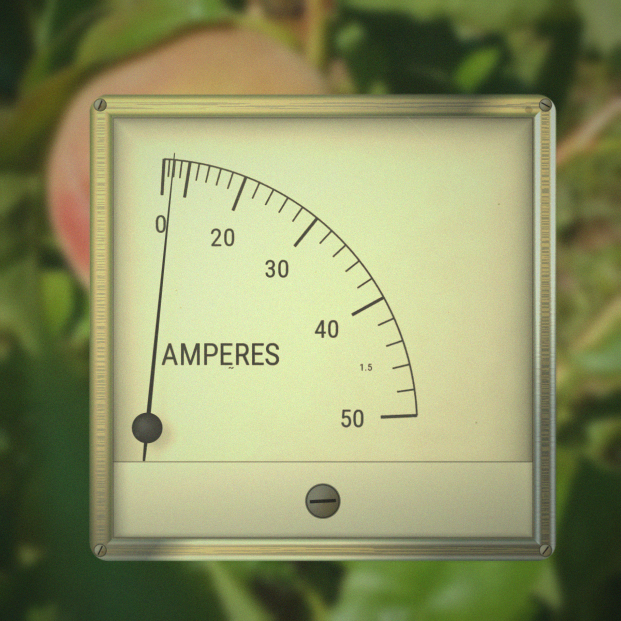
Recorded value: 6 A
